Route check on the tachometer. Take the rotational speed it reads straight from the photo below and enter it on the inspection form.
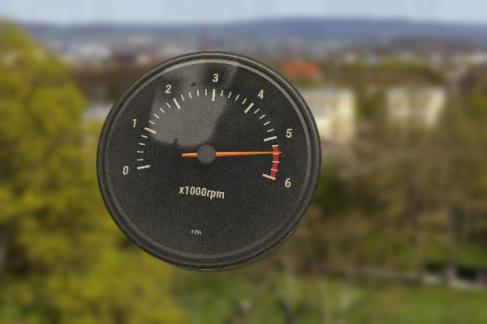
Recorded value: 5400 rpm
